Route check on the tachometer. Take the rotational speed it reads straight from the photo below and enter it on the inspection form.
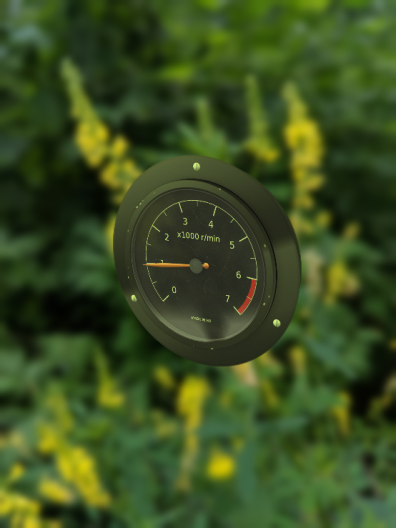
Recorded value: 1000 rpm
